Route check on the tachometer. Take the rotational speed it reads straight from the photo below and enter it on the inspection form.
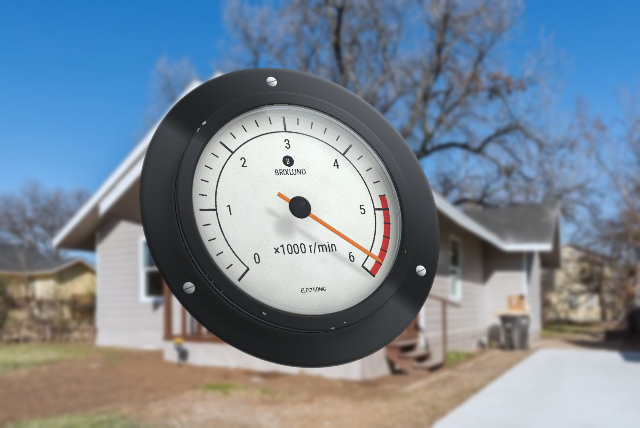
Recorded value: 5800 rpm
